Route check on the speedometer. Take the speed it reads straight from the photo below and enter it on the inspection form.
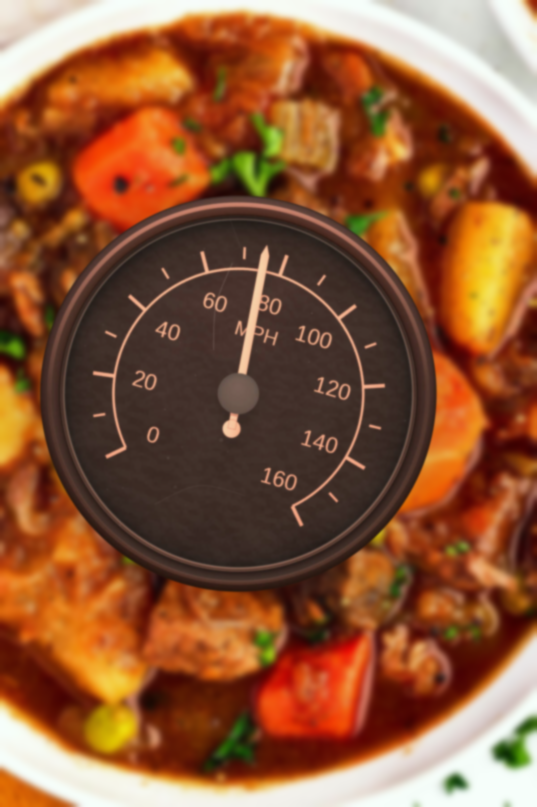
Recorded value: 75 mph
